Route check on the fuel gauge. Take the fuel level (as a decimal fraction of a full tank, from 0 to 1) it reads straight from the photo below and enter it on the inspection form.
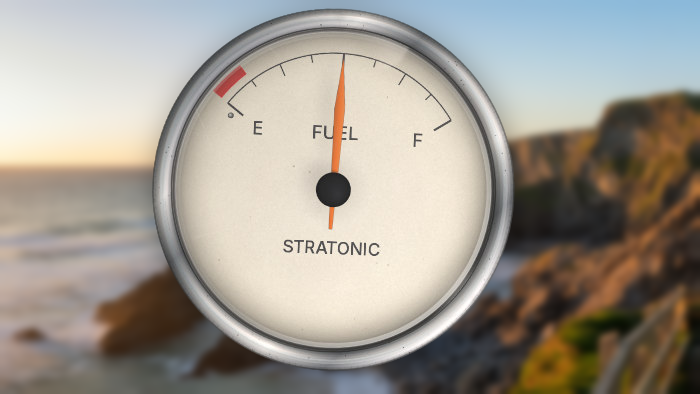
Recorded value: 0.5
